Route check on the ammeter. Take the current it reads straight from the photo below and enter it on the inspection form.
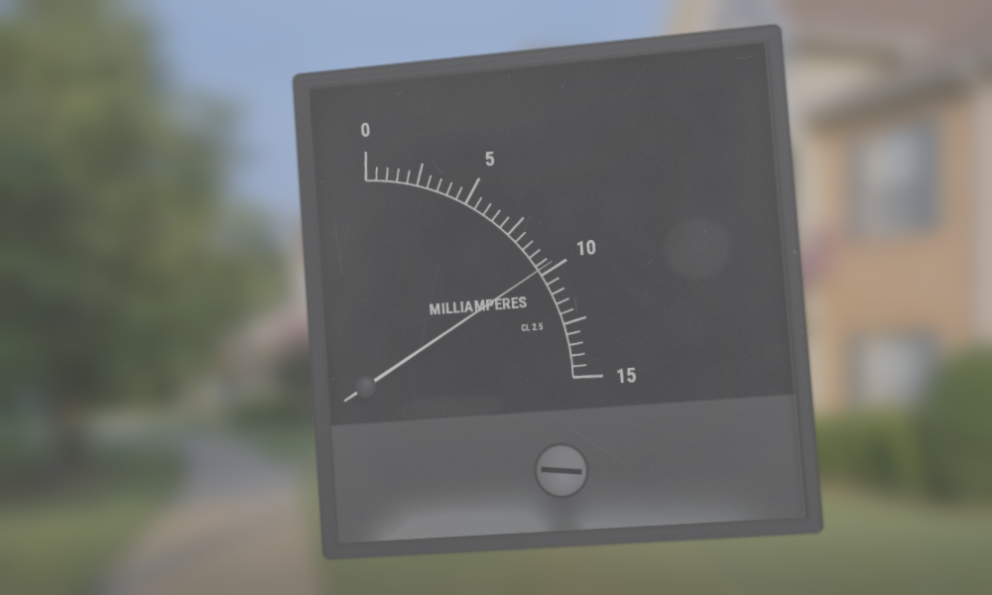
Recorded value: 9.75 mA
